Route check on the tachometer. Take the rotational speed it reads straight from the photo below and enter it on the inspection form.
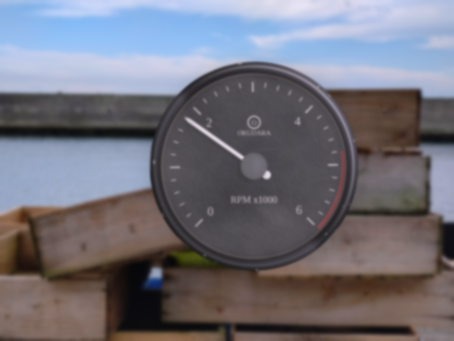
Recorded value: 1800 rpm
